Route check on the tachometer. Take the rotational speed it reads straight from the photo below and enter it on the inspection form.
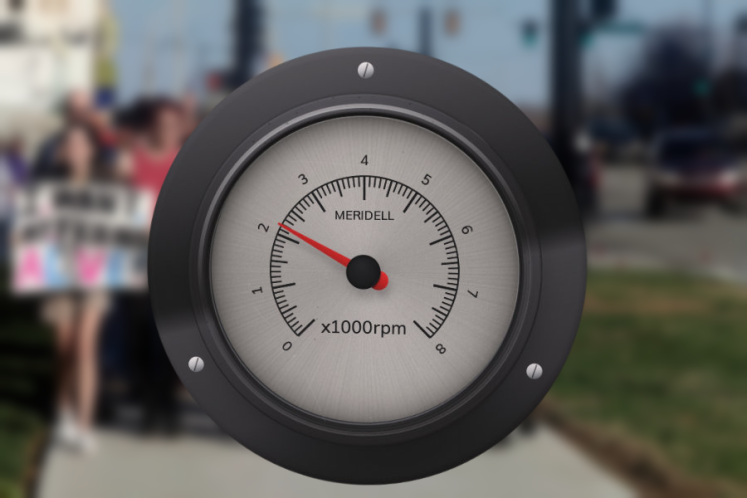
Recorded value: 2200 rpm
